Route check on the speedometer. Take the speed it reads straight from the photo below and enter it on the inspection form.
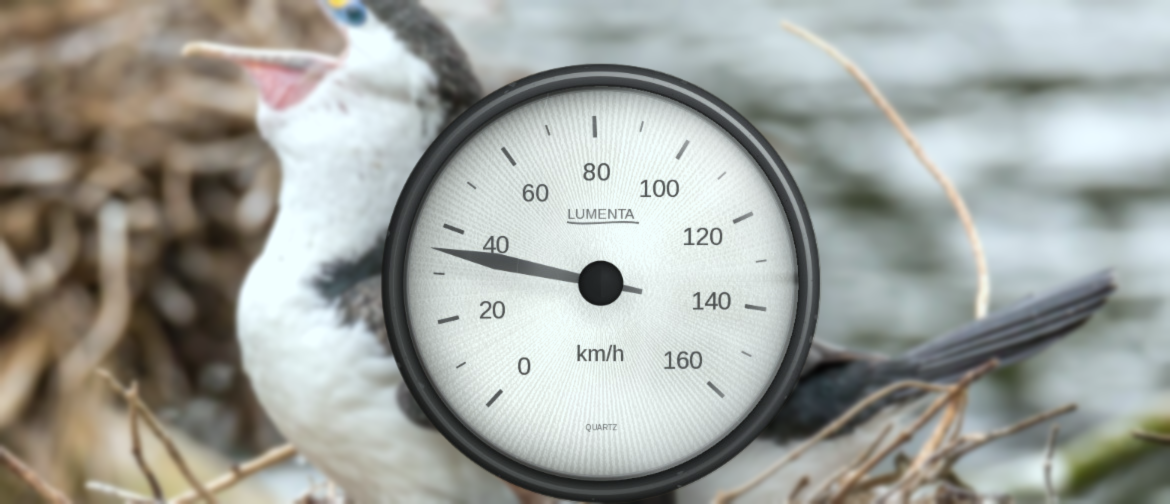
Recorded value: 35 km/h
